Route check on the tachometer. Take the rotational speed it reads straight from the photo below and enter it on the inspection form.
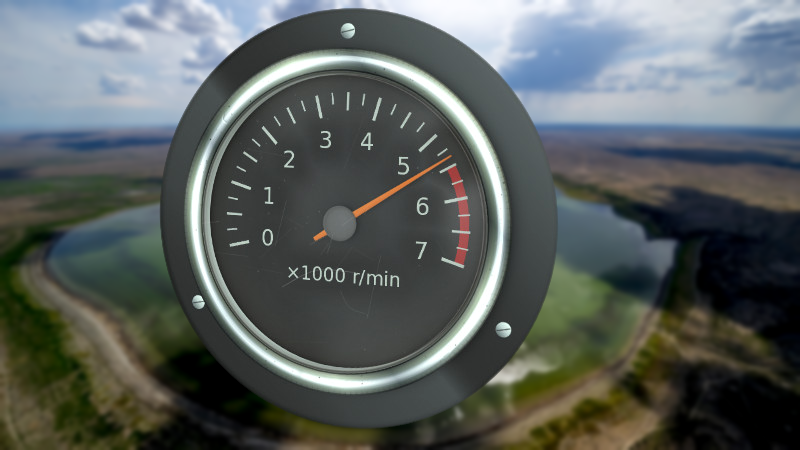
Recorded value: 5375 rpm
